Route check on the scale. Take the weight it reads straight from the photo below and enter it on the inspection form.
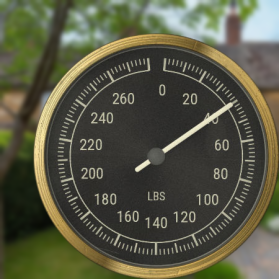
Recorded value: 40 lb
